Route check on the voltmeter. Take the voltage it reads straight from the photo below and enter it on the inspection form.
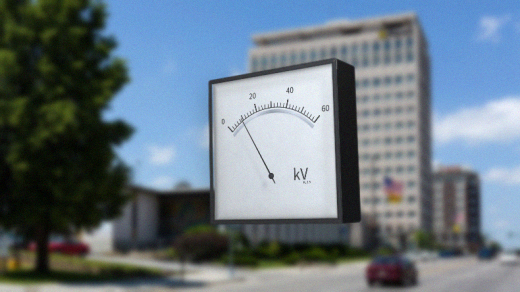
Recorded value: 10 kV
